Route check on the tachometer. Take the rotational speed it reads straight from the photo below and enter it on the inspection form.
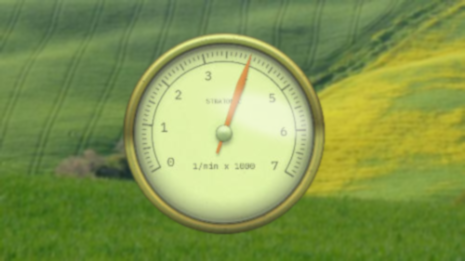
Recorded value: 4000 rpm
